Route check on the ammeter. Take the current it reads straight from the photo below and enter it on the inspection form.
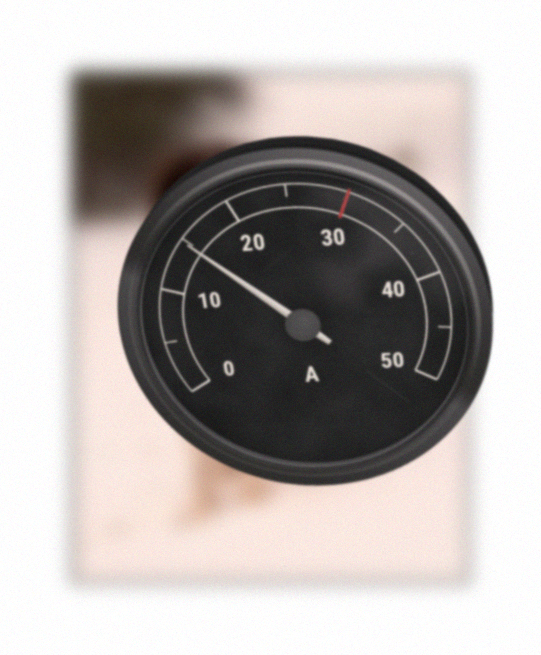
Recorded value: 15 A
